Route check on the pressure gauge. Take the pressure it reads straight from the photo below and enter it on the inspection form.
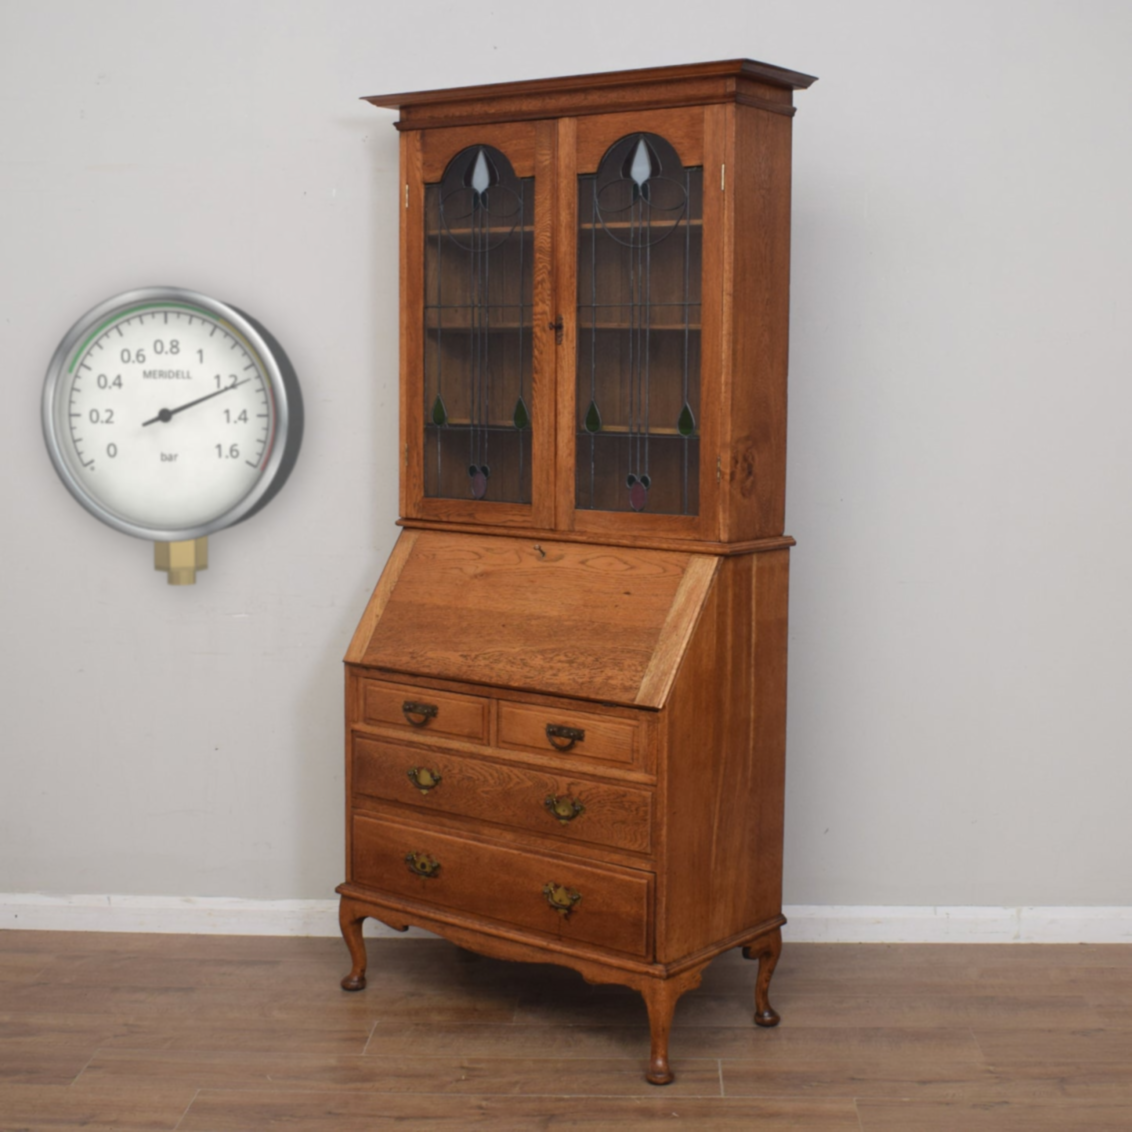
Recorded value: 1.25 bar
